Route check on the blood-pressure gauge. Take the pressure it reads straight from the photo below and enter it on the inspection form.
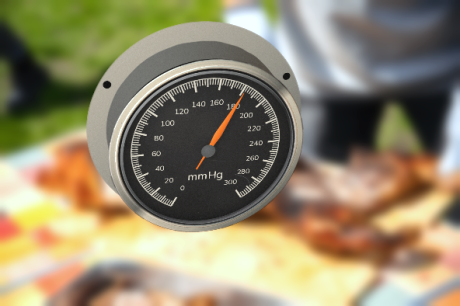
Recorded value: 180 mmHg
